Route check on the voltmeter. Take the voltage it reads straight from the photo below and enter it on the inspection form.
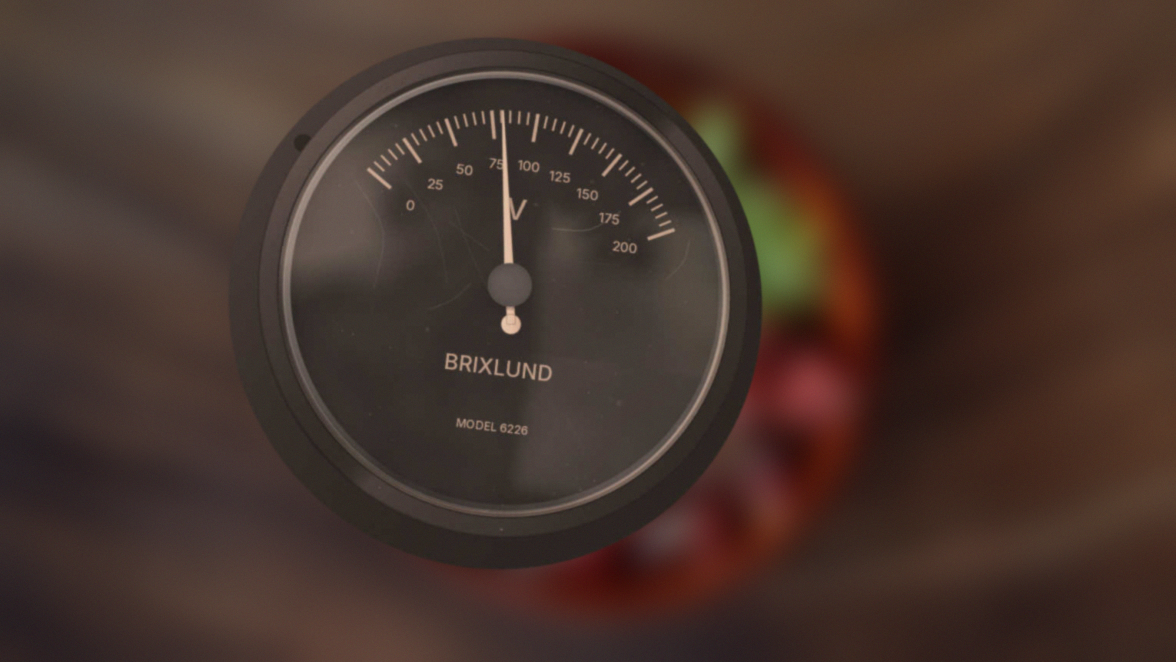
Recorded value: 80 V
